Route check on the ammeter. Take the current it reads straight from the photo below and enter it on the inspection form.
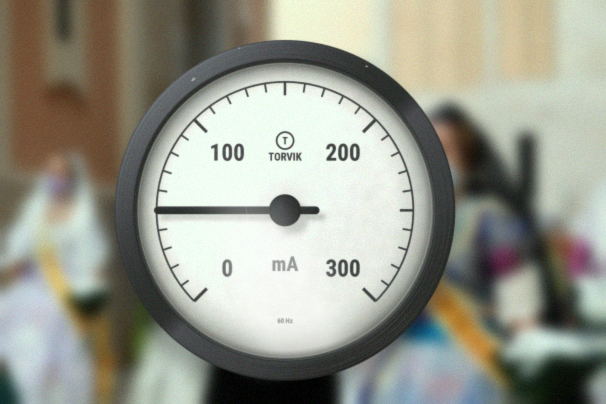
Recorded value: 50 mA
